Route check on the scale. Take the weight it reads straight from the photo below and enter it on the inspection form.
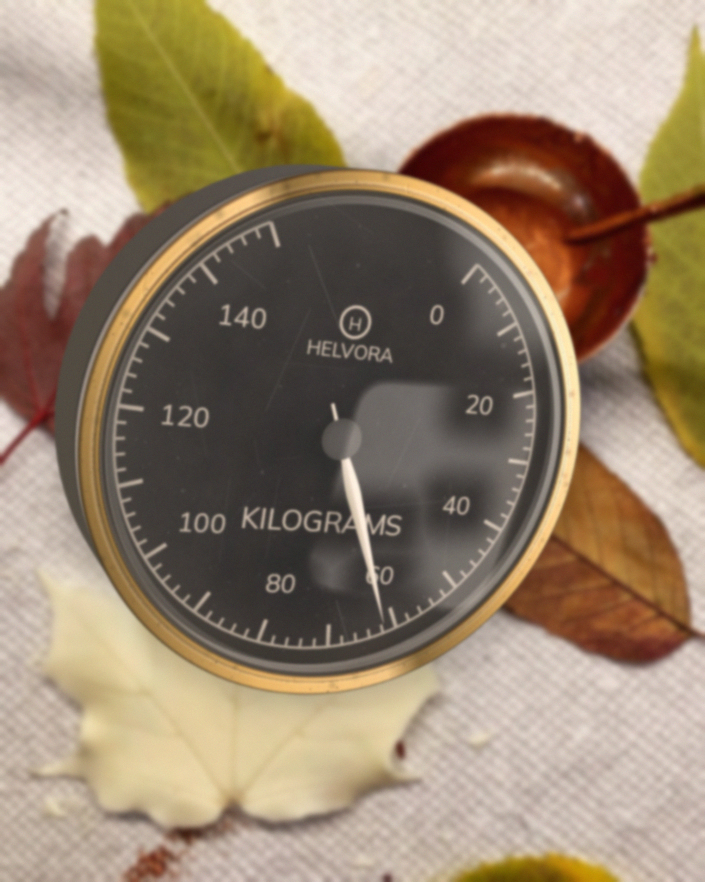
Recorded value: 62 kg
